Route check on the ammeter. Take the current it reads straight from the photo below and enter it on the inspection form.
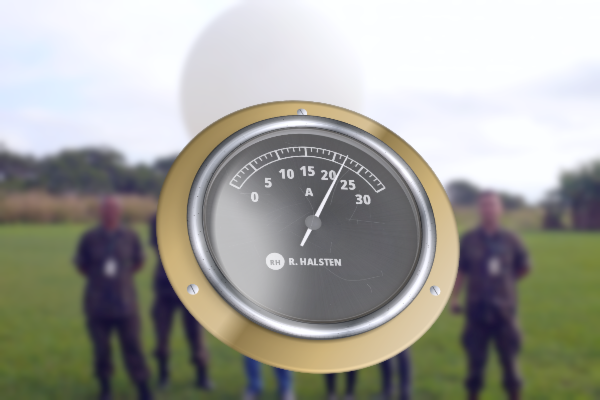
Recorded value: 22 A
